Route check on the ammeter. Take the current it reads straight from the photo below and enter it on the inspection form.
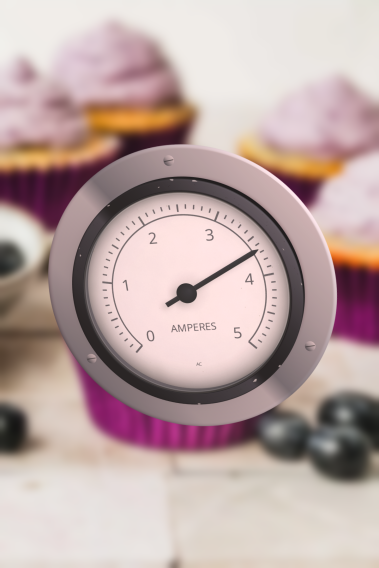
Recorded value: 3.65 A
